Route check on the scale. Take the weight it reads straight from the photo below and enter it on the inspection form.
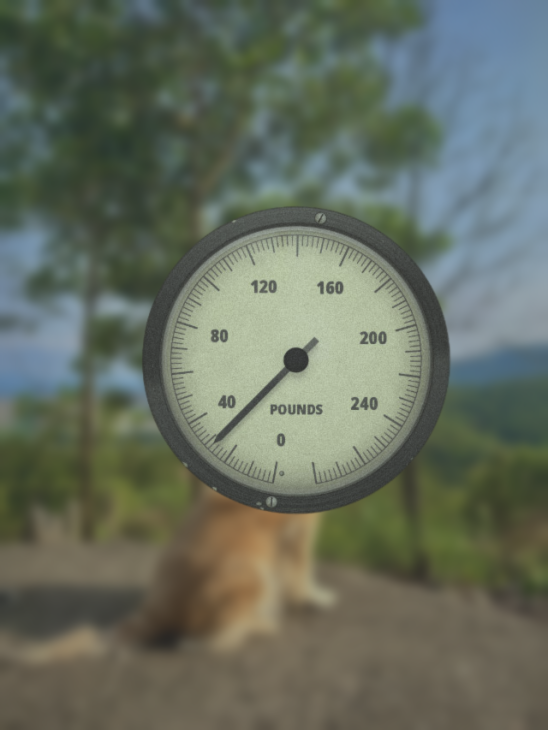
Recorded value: 28 lb
